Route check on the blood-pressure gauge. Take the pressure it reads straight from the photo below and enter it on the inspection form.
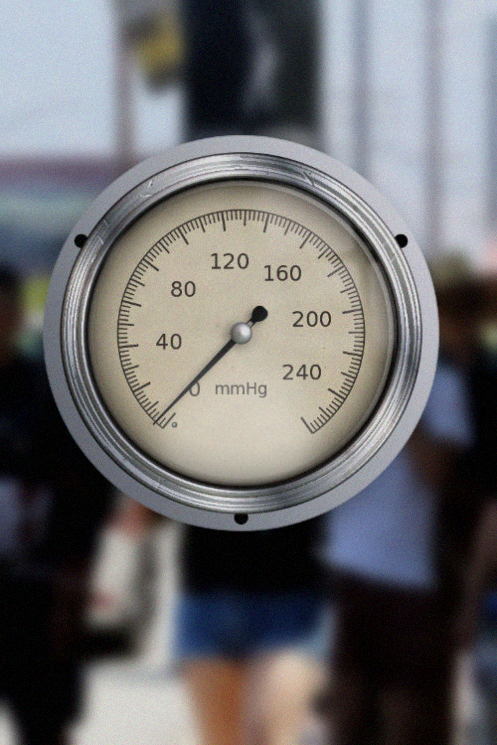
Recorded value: 4 mmHg
